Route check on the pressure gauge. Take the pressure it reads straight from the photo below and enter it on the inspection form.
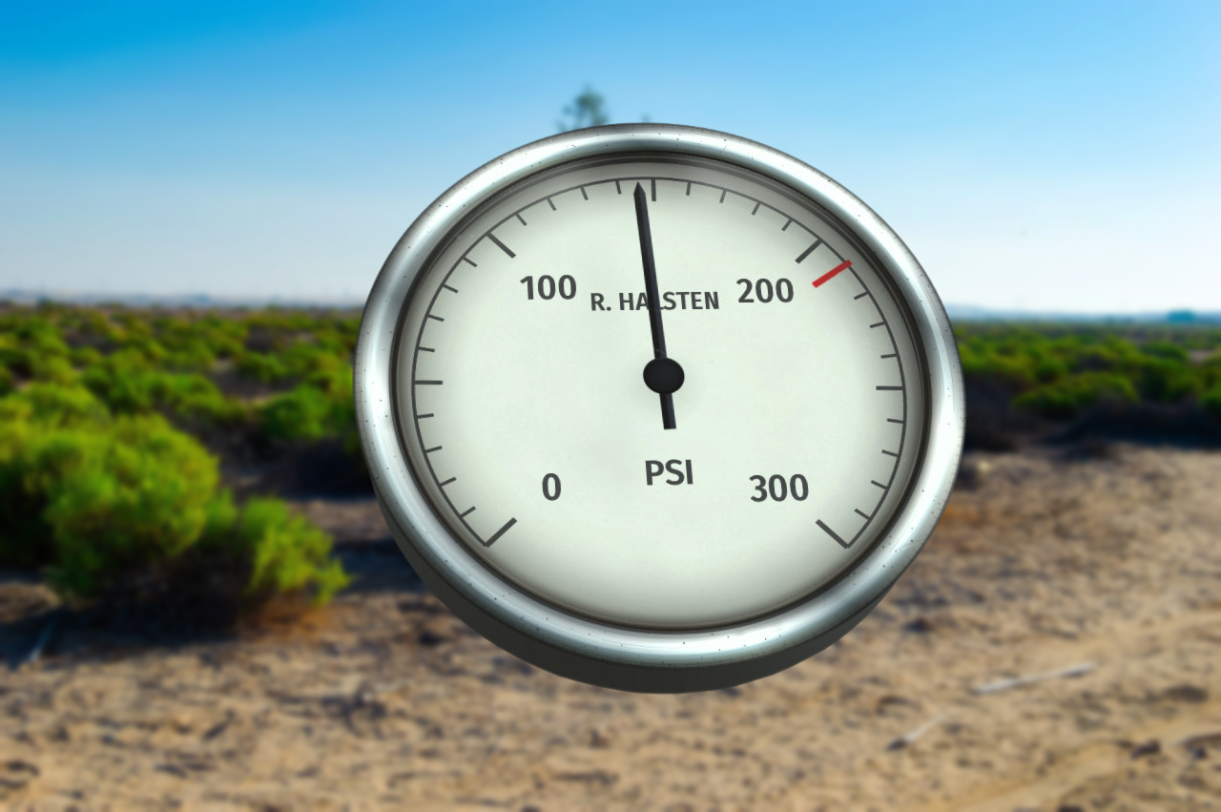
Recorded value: 145 psi
